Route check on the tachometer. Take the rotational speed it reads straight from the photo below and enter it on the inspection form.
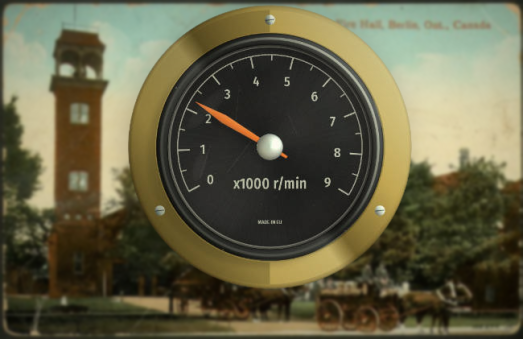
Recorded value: 2250 rpm
